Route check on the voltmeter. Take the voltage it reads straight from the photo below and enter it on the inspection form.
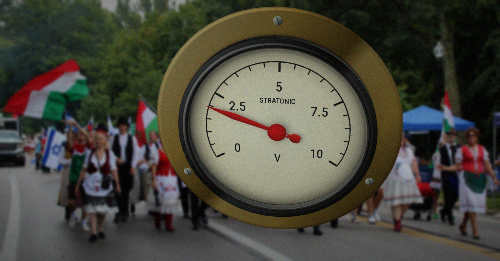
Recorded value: 2 V
